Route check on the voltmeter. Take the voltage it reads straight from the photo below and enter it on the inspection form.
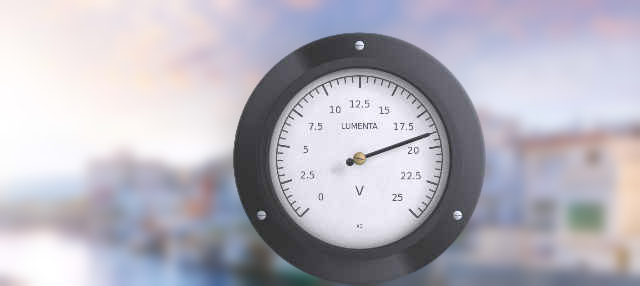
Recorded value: 19 V
